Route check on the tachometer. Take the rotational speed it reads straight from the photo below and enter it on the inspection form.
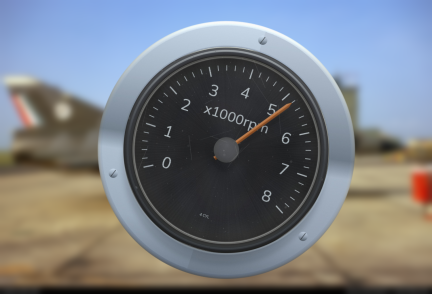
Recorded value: 5200 rpm
